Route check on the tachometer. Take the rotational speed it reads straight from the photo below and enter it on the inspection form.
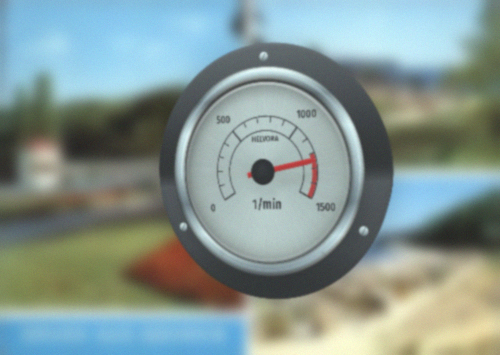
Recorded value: 1250 rpm
